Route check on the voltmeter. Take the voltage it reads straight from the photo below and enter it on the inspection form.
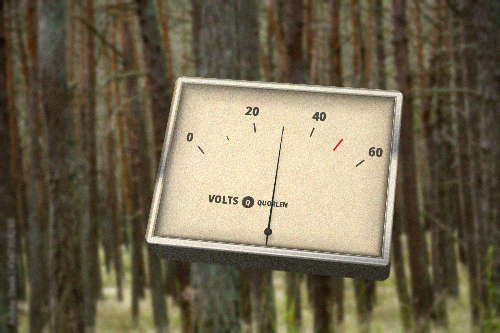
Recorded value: 30 V
